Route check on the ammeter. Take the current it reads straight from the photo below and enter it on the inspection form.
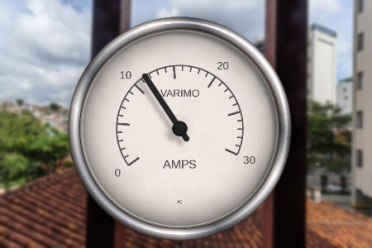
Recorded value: 11.5 A
